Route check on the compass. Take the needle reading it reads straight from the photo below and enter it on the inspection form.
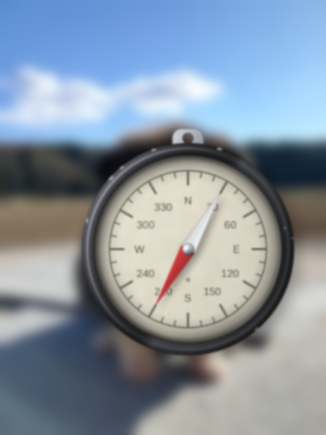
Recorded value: 210 °
